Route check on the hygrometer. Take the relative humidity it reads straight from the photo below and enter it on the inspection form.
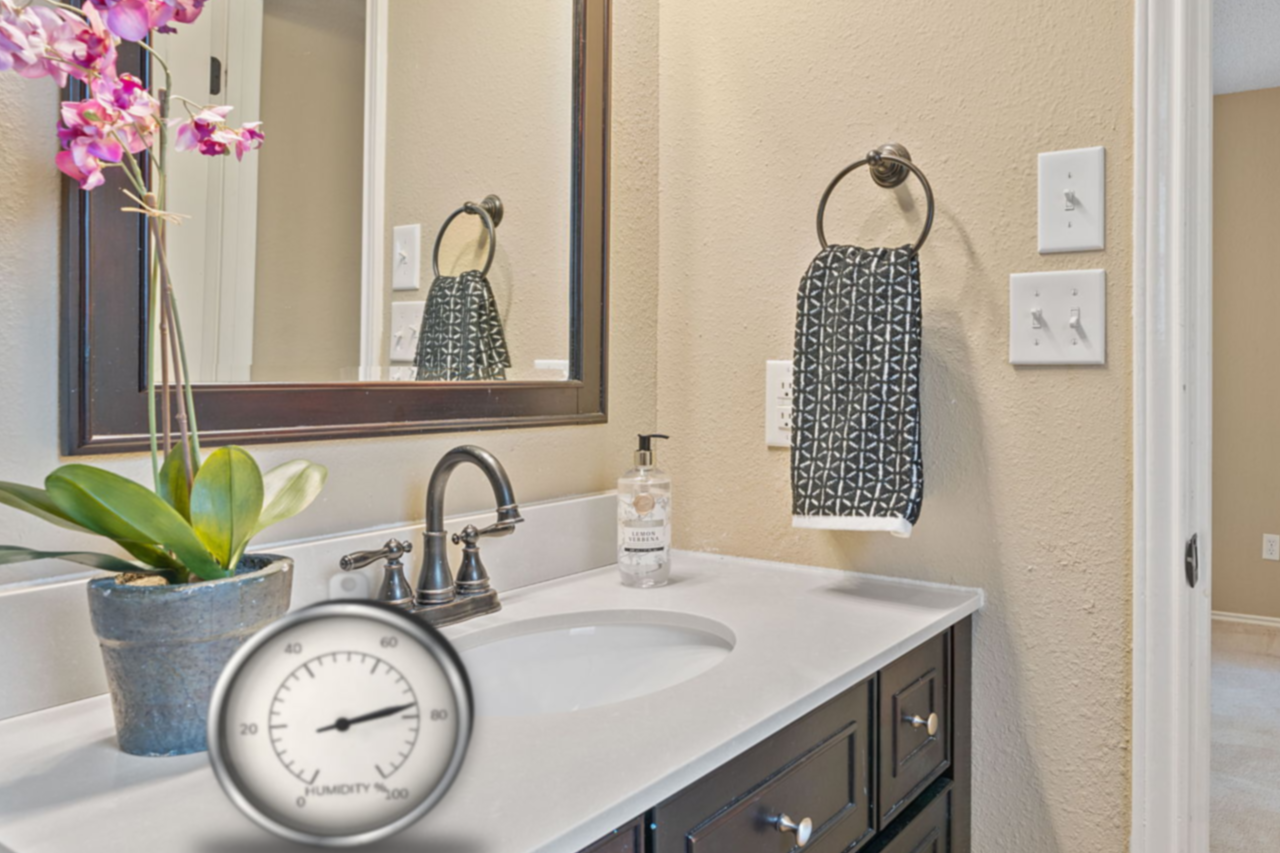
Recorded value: 76 %
